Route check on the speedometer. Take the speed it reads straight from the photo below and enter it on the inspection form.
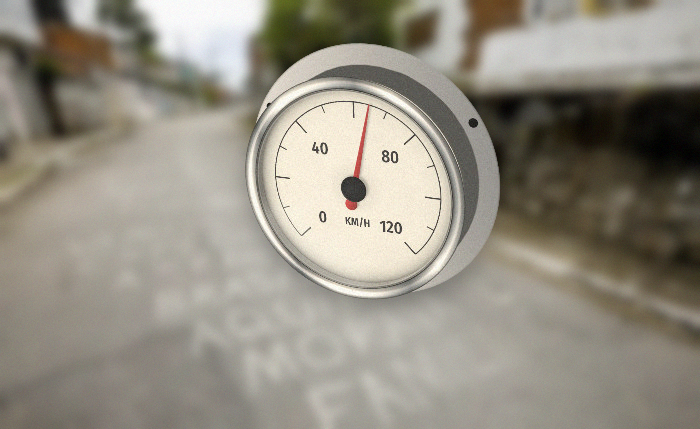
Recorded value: 65 km/h
